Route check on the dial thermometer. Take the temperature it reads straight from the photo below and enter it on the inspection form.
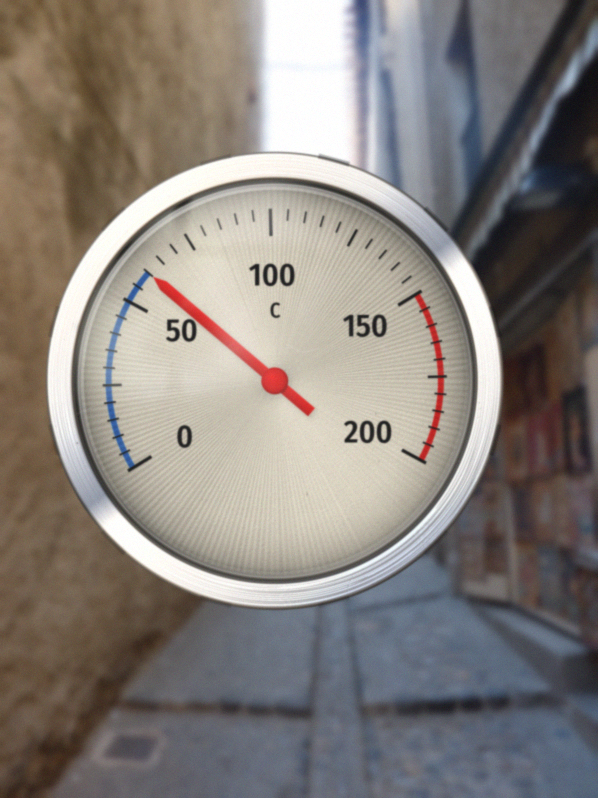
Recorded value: 60 °C
